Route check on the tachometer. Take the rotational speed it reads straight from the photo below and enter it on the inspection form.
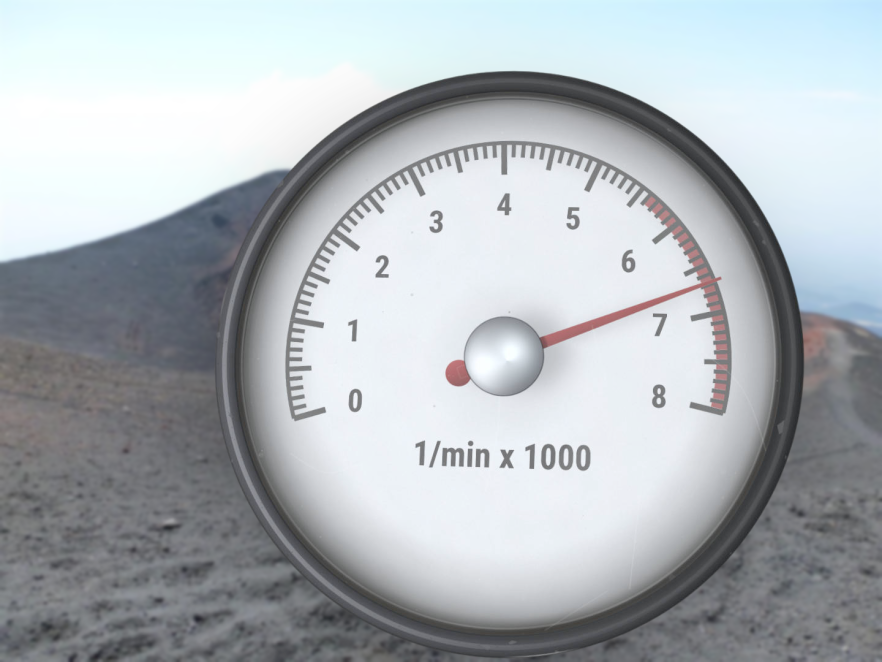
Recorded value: 6700 rpm
